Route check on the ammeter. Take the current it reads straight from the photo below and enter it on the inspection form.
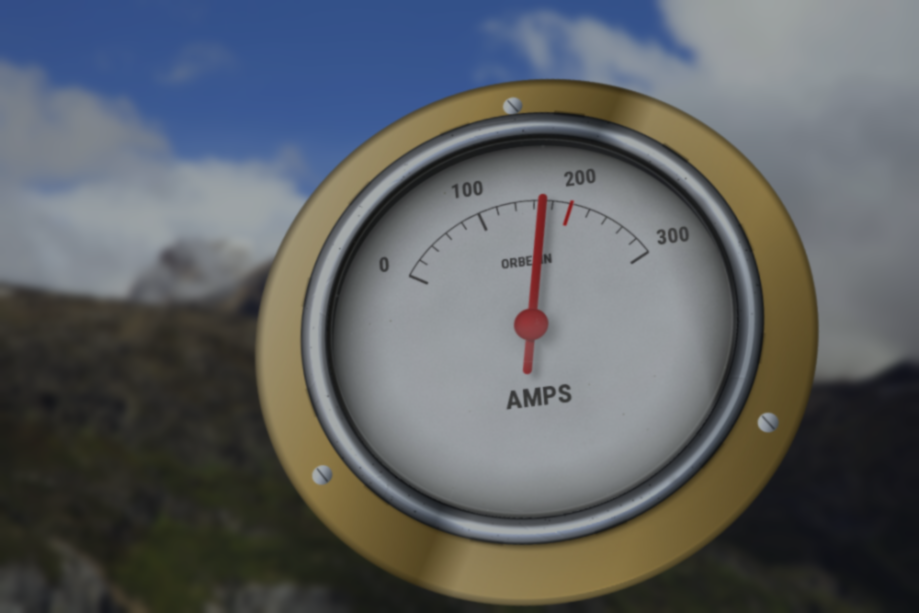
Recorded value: 170 A
